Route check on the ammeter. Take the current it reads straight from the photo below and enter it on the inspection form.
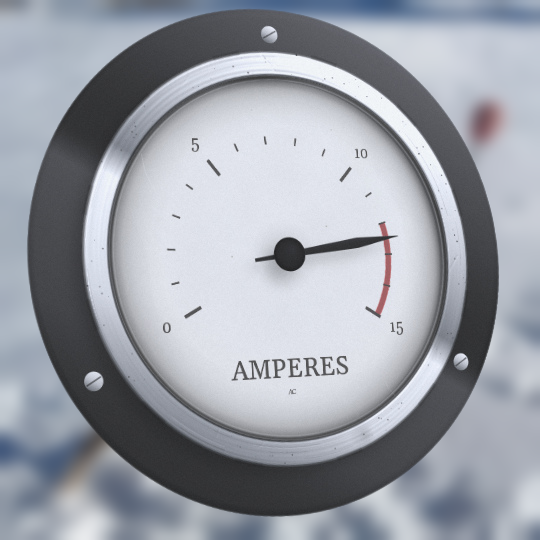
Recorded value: 12.5 A
